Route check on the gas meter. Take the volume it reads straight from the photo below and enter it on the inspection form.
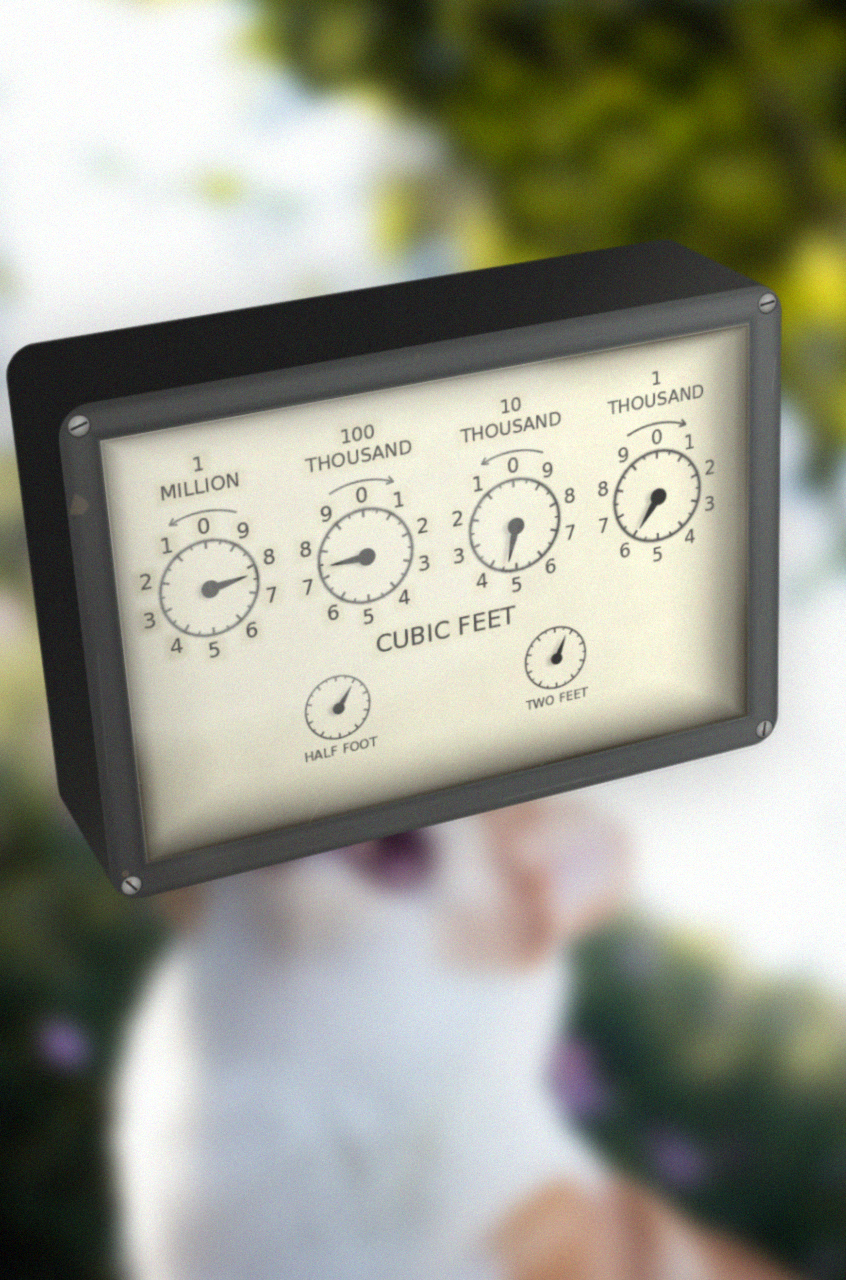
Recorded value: 774600 ft³
